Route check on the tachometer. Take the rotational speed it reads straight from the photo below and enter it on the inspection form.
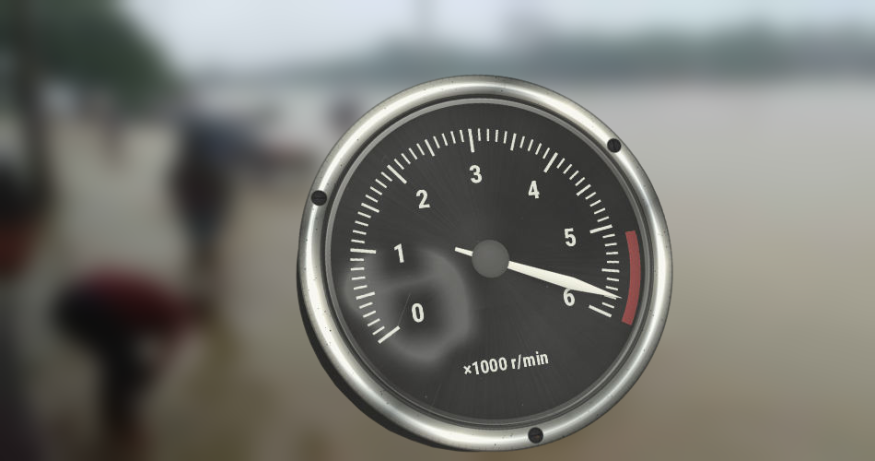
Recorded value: 5800 rpm
